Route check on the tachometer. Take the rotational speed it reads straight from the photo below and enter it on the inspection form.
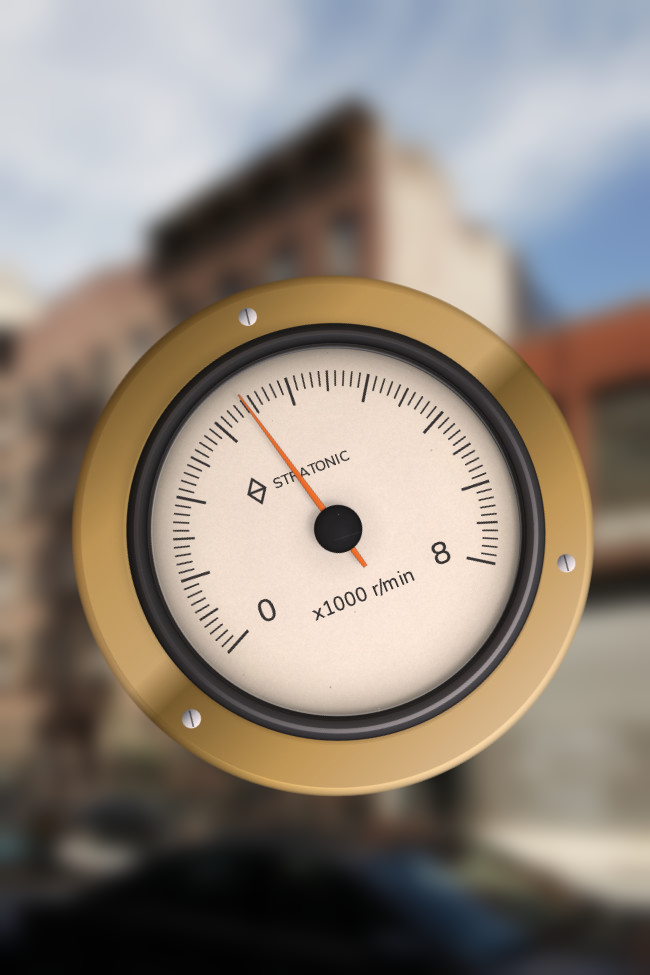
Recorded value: 3400 rpm
